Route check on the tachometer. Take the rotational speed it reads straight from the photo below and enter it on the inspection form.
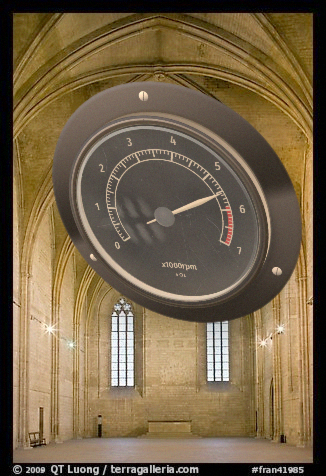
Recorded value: 5500 rpm
